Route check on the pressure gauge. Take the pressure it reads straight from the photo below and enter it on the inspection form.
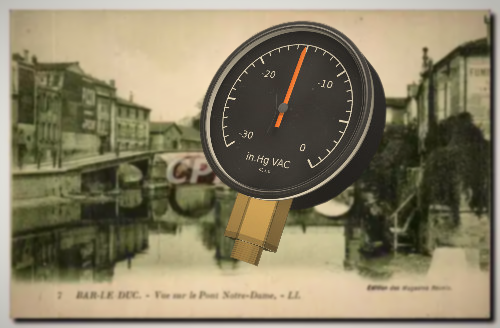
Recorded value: -15 inHg
